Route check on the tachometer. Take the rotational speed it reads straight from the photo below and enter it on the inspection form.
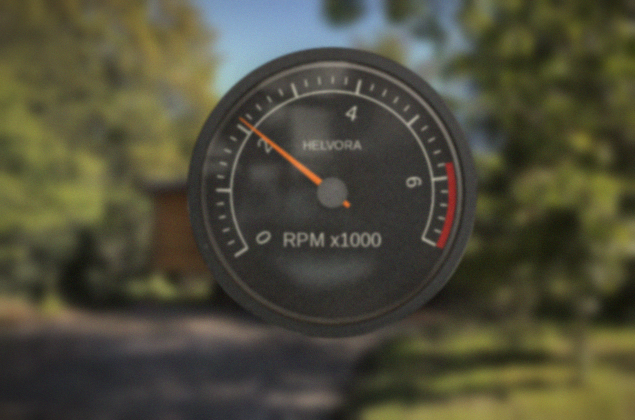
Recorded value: 2100 rpm
